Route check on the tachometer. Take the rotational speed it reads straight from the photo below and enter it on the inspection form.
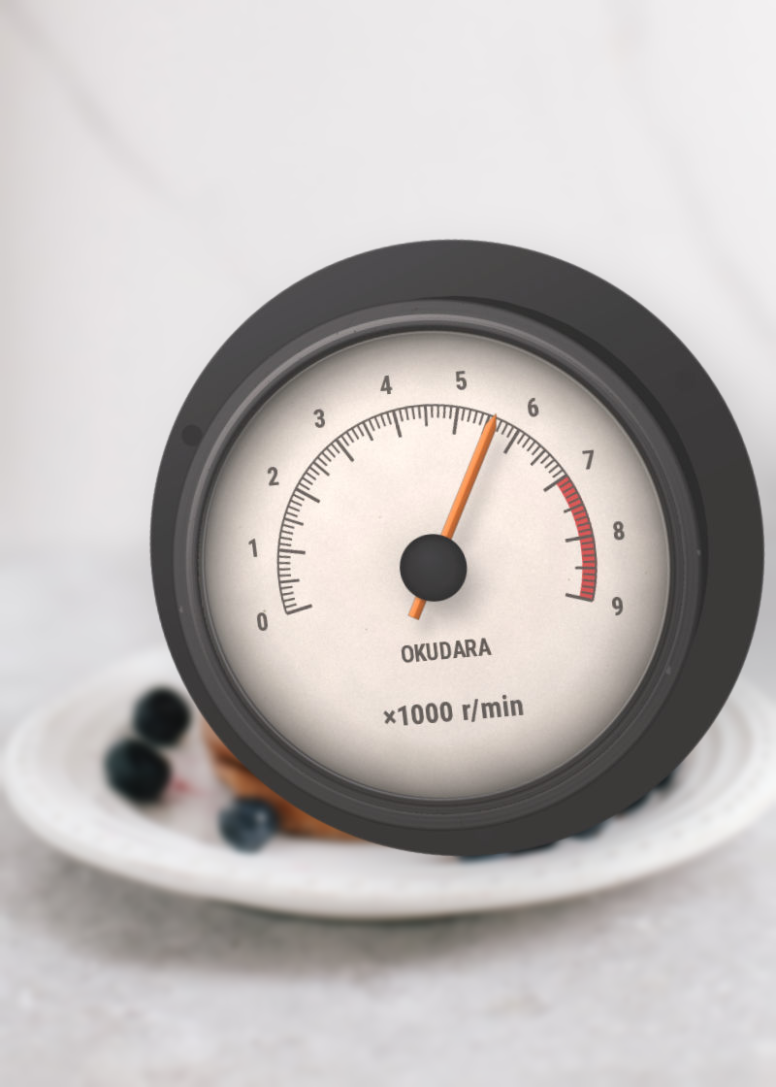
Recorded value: 5600 rpm
